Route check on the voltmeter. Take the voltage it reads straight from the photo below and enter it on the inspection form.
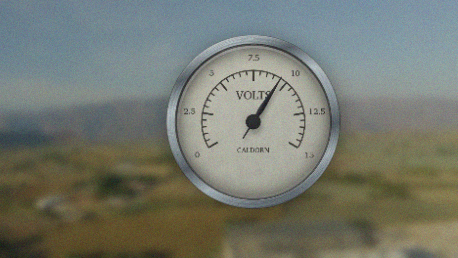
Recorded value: 9.5 V
